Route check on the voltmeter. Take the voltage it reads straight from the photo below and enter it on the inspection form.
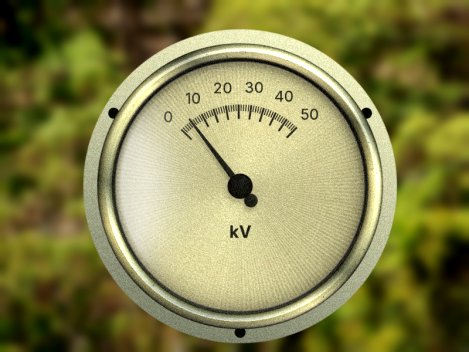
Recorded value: 5 kV
